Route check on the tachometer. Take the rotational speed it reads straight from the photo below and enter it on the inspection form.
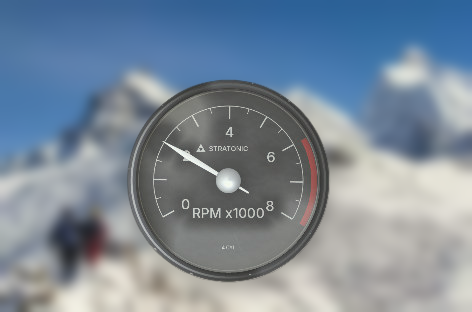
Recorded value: 2000 rpm
